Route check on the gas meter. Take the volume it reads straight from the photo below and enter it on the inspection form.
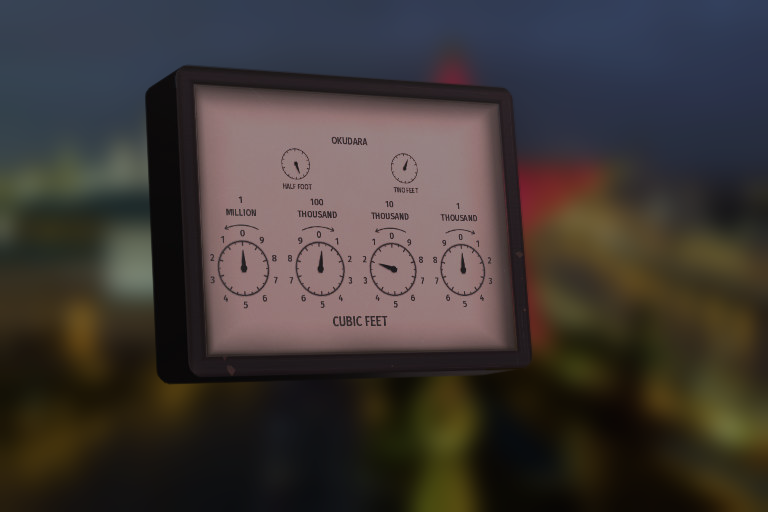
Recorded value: 2000 ft³
